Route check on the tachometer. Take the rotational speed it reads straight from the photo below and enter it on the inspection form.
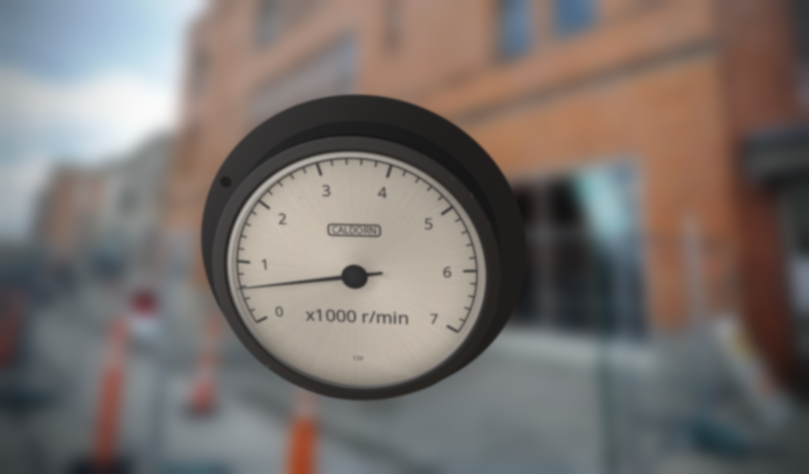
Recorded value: 600 rpm
